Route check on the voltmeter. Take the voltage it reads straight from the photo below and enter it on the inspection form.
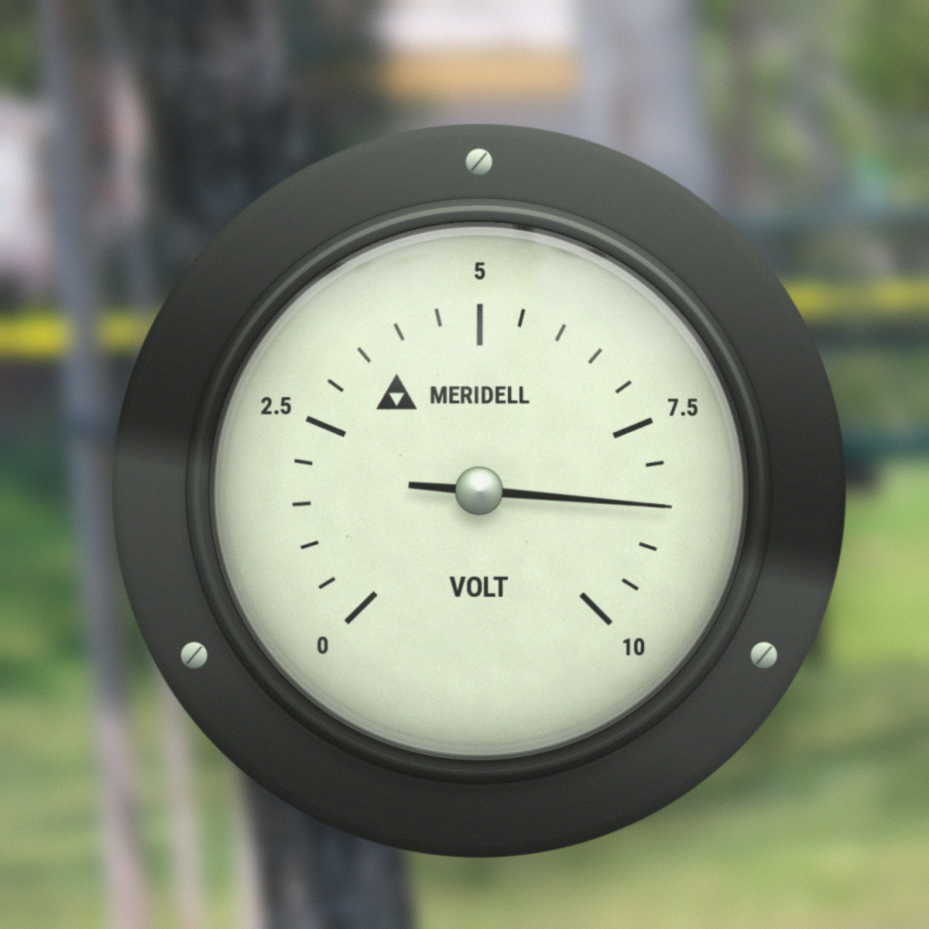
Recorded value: 8.5 V
